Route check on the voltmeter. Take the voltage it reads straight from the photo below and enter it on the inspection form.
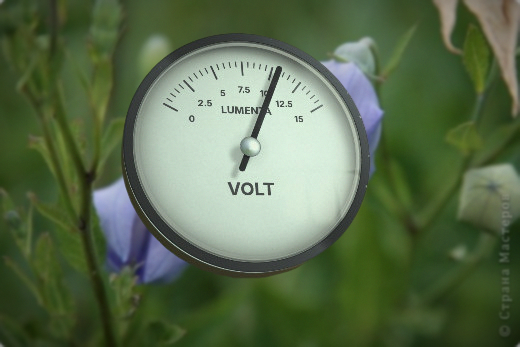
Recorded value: 10.5 V
